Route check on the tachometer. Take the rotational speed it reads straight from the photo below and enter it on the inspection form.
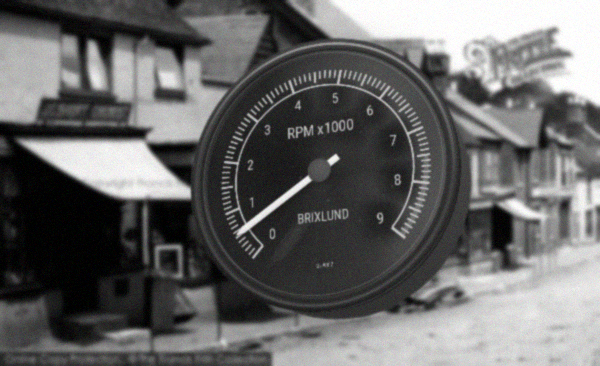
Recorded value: 500 rpm
